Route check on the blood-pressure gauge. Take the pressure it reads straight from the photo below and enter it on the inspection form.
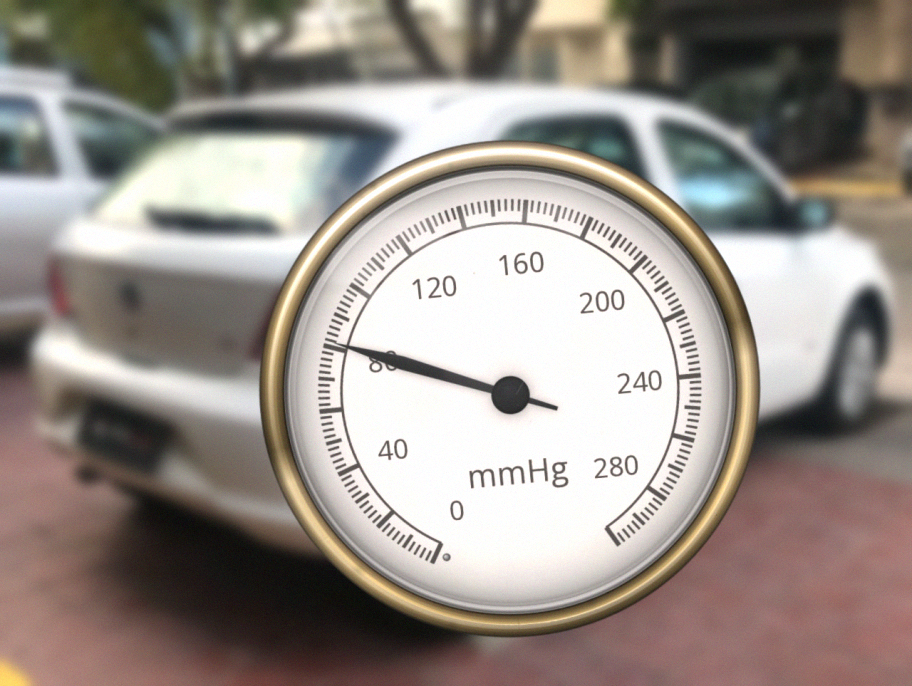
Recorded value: 82 mmHg
